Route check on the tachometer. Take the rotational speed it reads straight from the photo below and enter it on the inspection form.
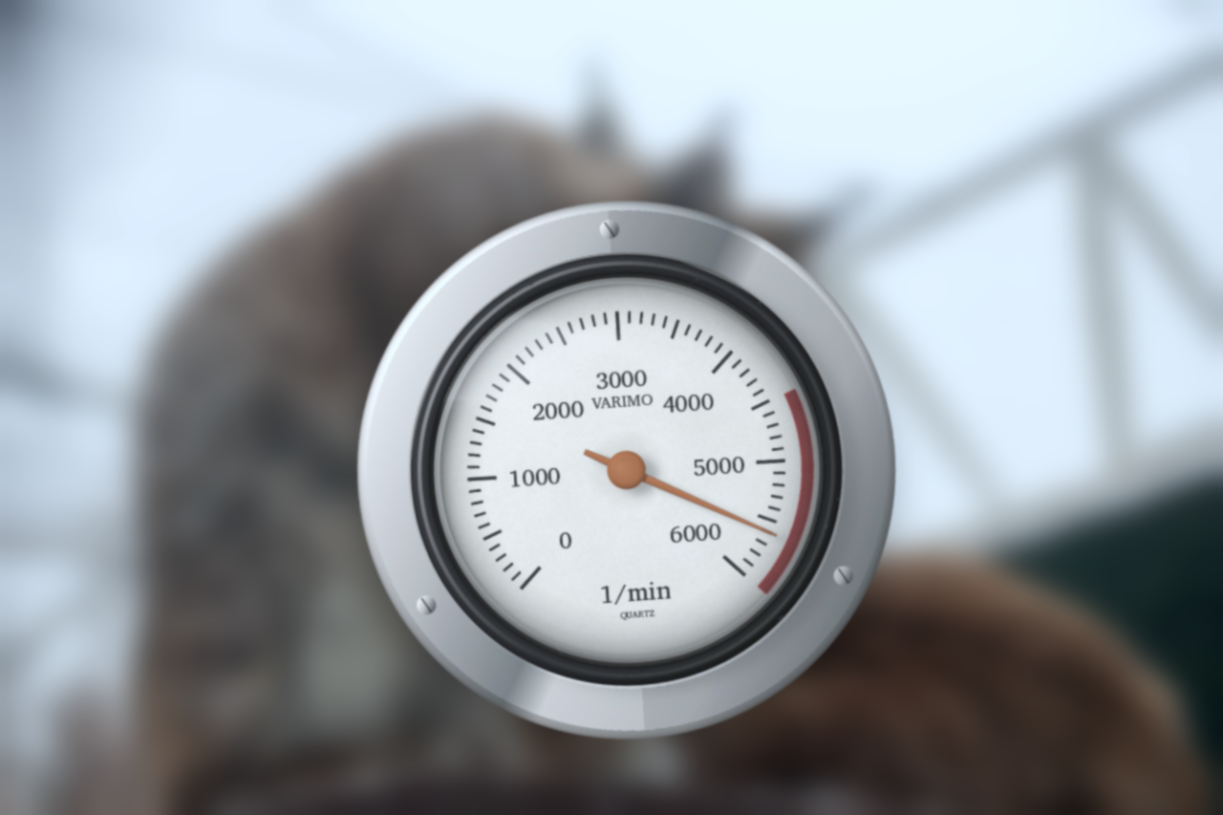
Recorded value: 5600 rpm
